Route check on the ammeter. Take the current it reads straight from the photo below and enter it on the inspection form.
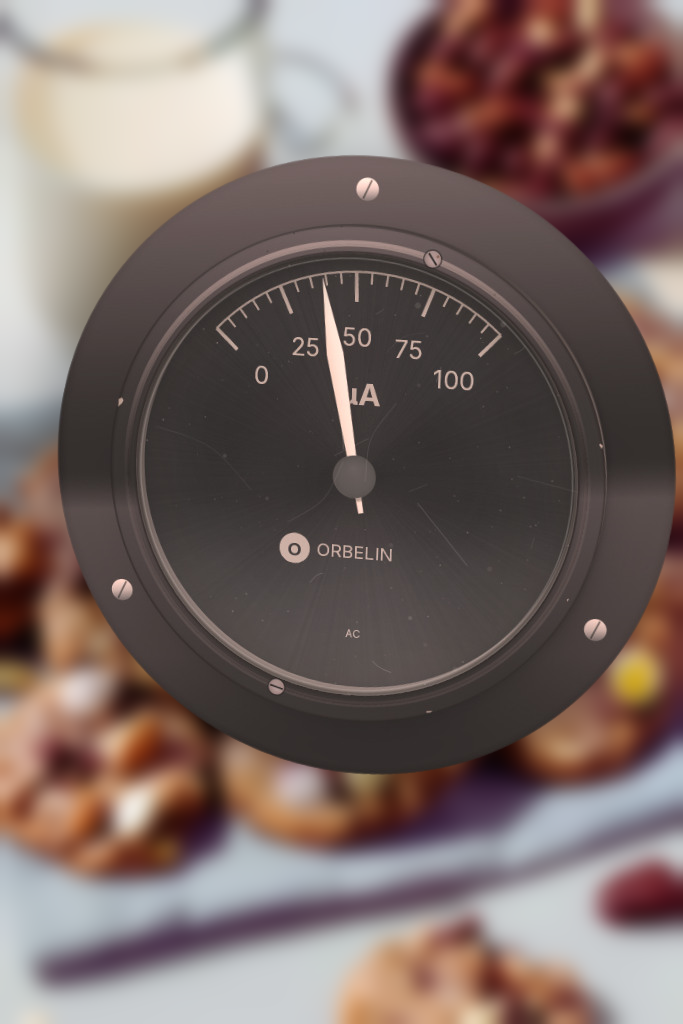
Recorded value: 40 µA
